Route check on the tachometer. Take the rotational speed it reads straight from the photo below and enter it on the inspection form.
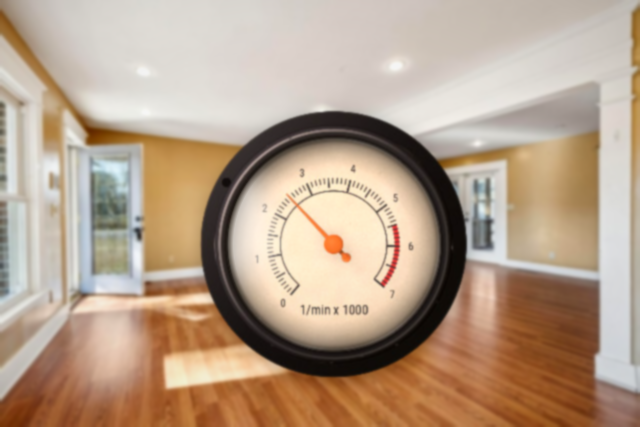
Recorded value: 2500 rpm
